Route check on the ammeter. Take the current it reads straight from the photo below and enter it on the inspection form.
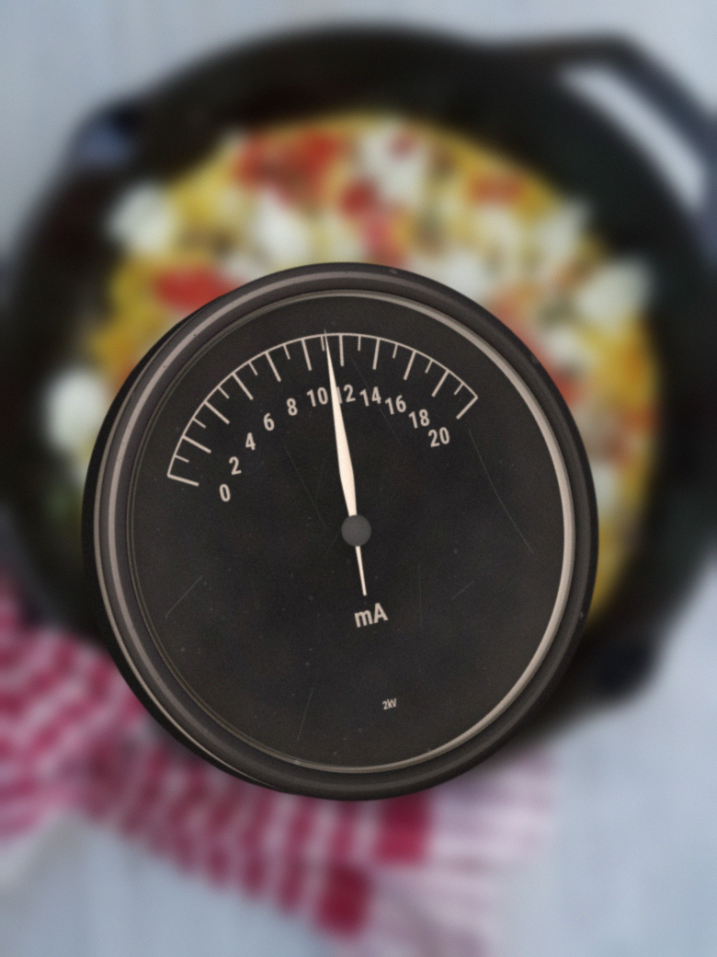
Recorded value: 11 mA
